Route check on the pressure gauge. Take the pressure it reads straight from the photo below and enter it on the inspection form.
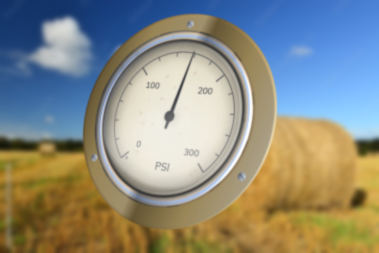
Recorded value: 160 psi
